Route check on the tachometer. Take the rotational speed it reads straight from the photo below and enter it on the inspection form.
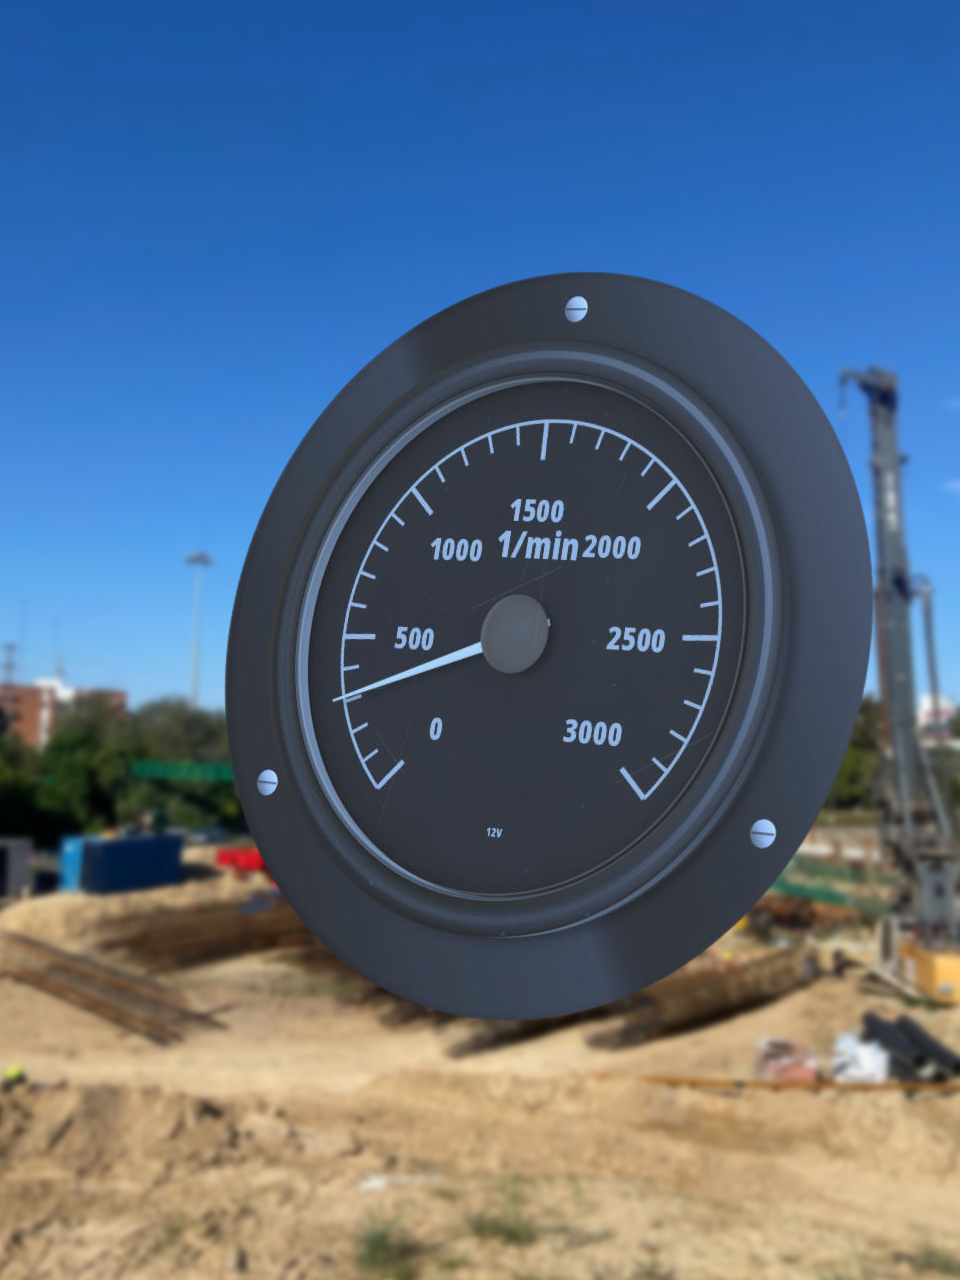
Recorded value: 300 rpm
